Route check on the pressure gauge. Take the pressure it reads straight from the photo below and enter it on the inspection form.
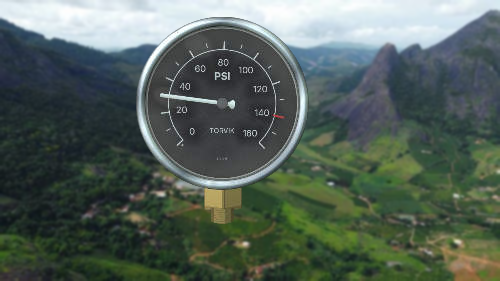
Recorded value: 30 psi
